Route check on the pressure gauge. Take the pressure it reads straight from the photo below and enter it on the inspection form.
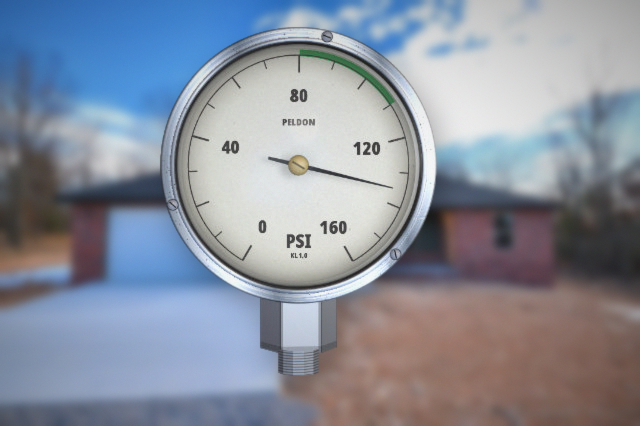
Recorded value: 135 psi
